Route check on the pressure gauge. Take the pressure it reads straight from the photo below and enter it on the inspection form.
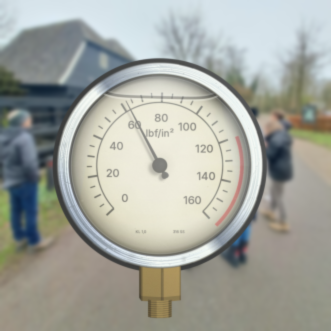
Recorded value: 62.5 psi
